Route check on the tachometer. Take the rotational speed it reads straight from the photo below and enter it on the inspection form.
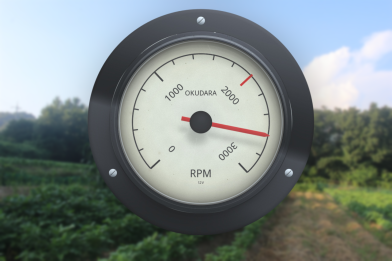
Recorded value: 2600 rpm
